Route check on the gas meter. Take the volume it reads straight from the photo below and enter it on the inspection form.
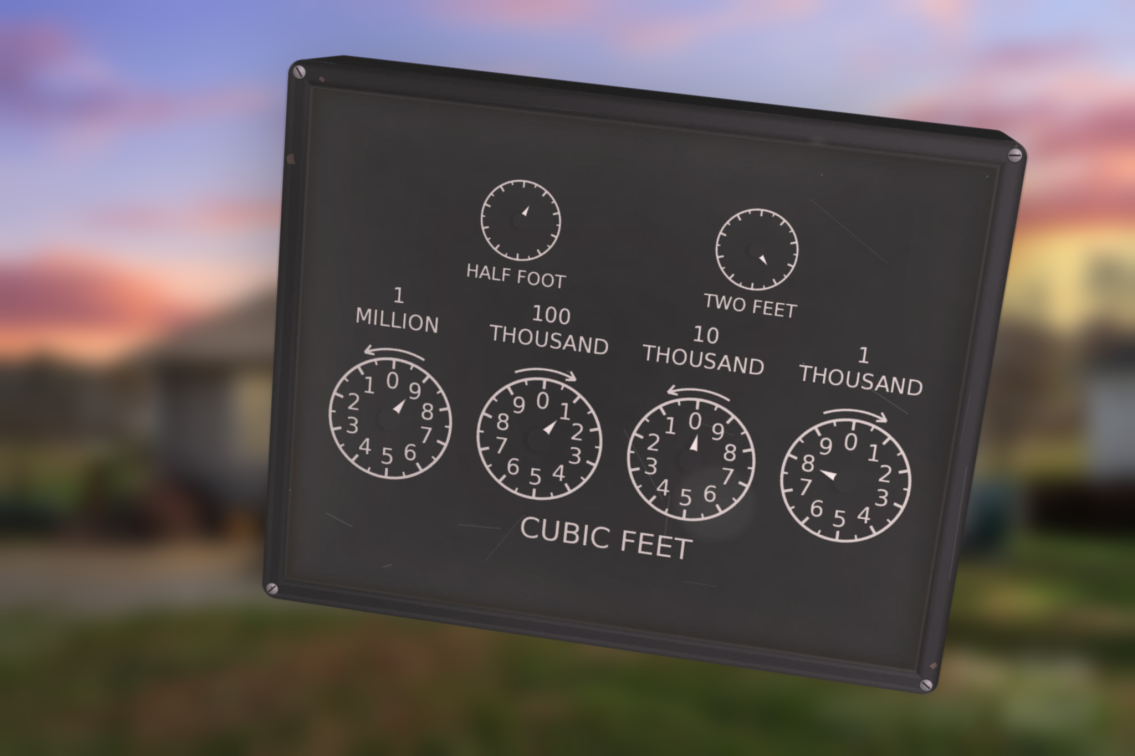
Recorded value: 909800 ft³
